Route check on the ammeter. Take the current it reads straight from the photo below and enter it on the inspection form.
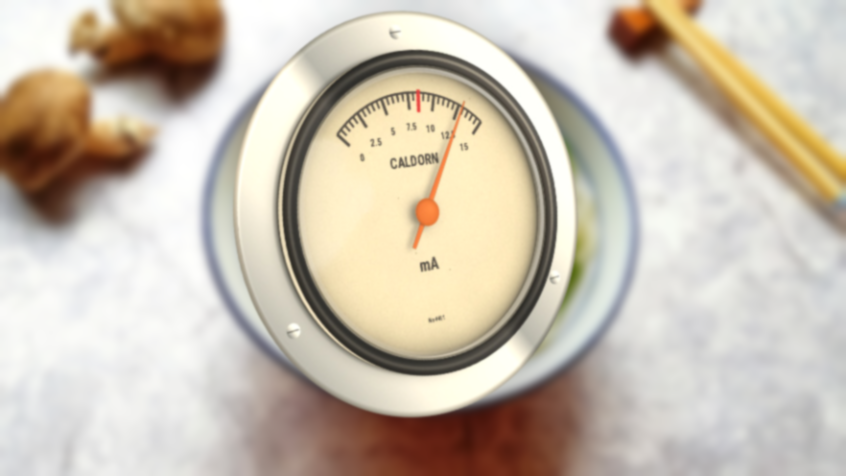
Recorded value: 12.5 mA
